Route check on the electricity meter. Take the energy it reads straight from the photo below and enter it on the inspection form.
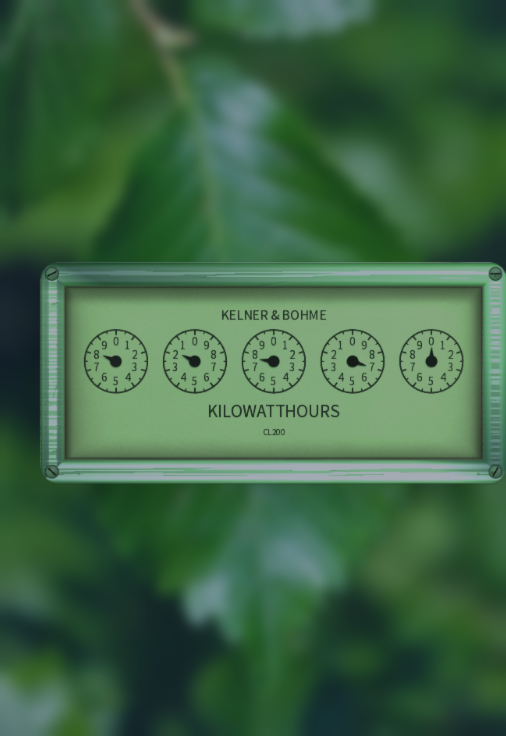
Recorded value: 81770 kWh
